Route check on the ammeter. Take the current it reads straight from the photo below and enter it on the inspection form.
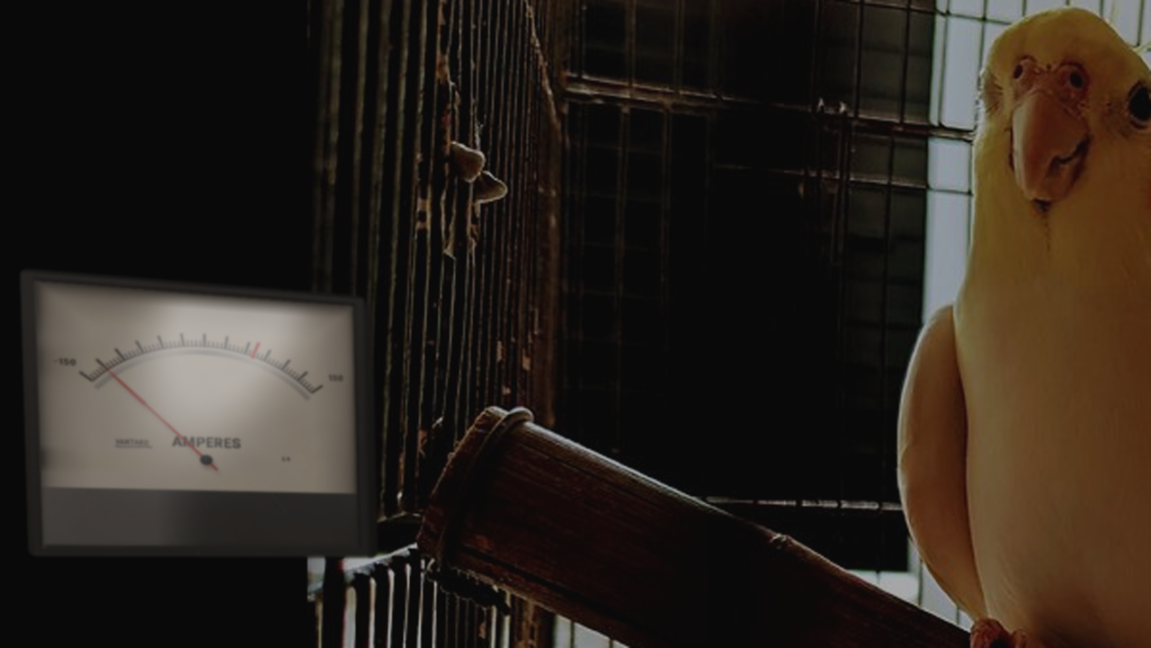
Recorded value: -125 A
